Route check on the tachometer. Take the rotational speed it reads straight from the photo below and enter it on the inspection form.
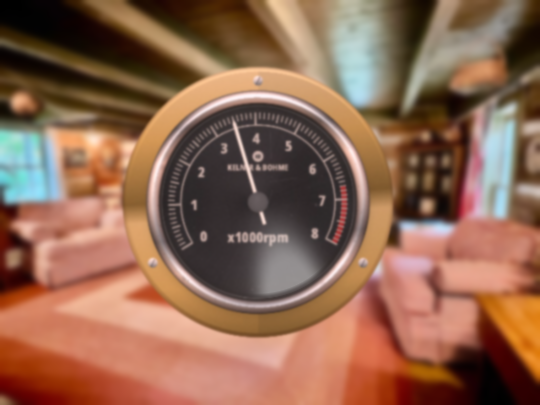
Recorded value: 3500 rpm
